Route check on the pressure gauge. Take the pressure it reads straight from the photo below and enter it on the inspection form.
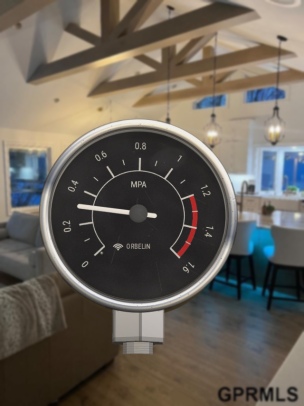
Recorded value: 0.3 MPa
